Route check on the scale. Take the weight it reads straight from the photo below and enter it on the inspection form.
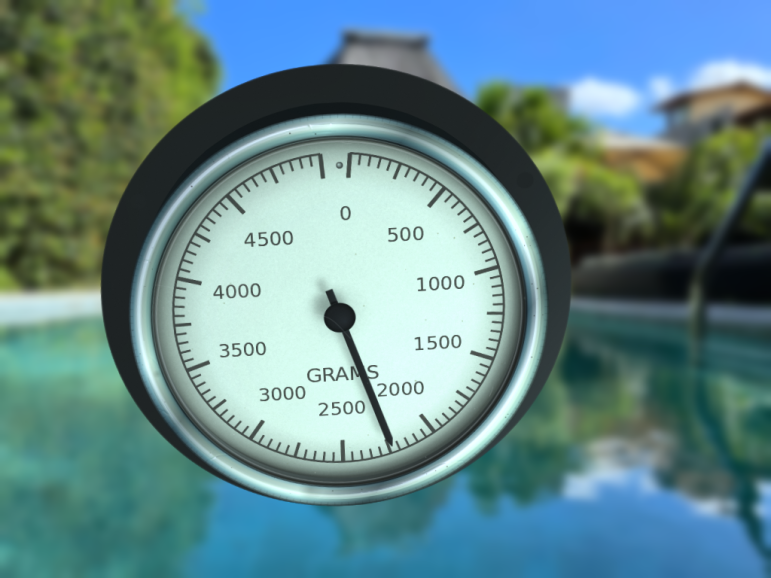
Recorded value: 2225 g
